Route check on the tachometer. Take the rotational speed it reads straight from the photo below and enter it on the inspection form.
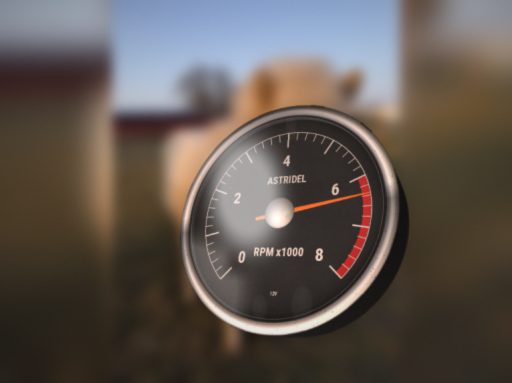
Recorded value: 6400 rpm
